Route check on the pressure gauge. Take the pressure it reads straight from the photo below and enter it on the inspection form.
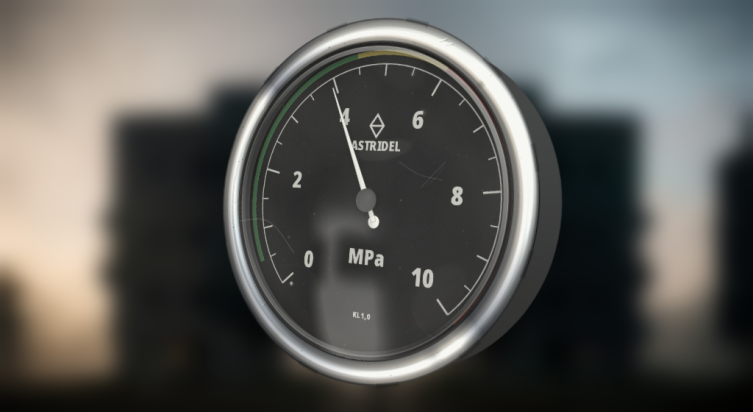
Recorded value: 4 MPa
